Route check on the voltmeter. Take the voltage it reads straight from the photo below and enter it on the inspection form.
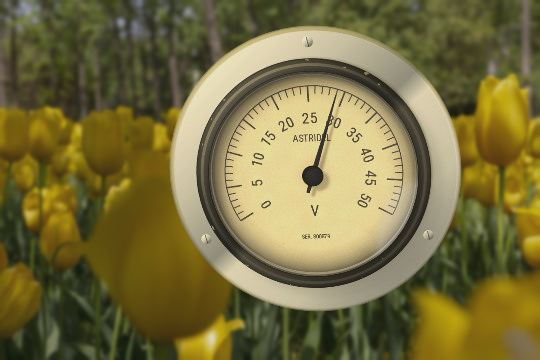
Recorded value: 29 V
